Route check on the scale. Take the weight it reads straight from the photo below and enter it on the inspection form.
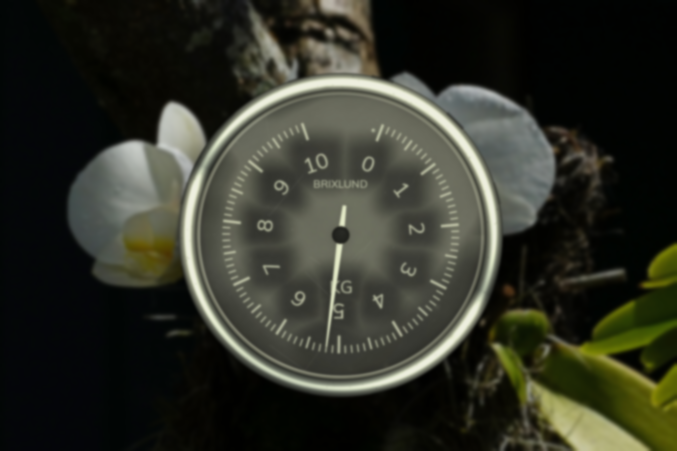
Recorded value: 5.2 kg
